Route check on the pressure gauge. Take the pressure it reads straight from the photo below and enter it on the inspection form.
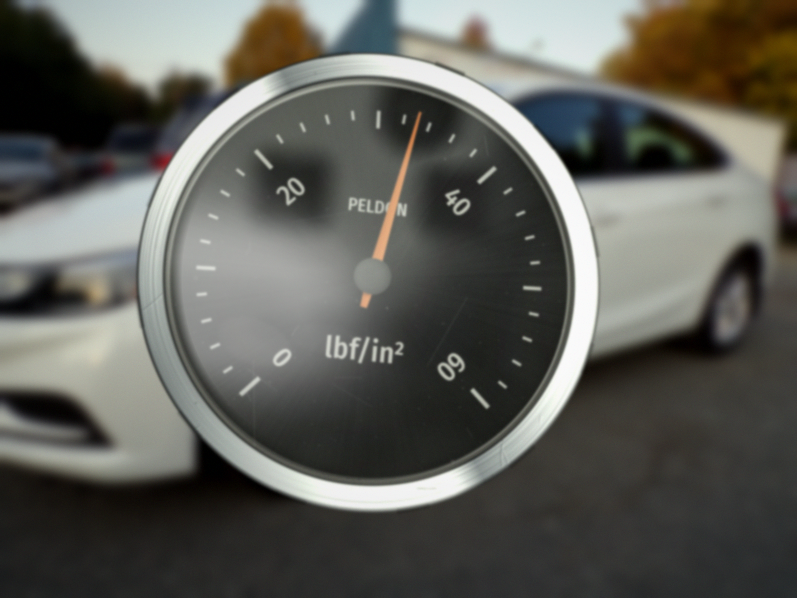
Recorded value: 33 psi
